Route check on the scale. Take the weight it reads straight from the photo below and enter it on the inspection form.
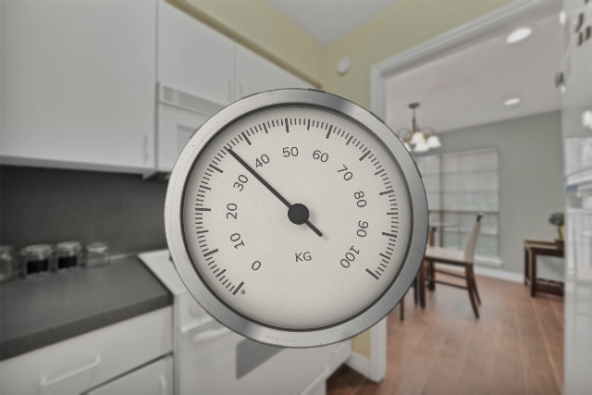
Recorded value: 35 kg
